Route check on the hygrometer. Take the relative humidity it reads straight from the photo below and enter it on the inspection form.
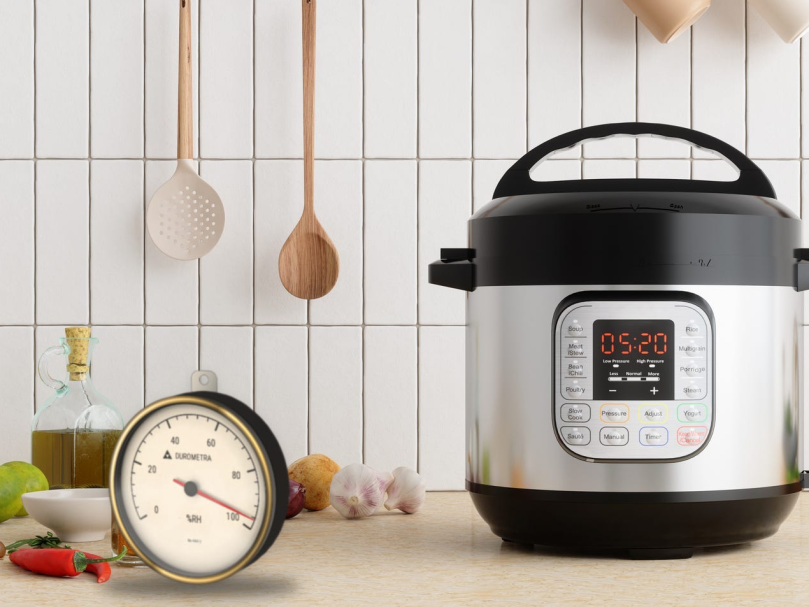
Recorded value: 96 %
